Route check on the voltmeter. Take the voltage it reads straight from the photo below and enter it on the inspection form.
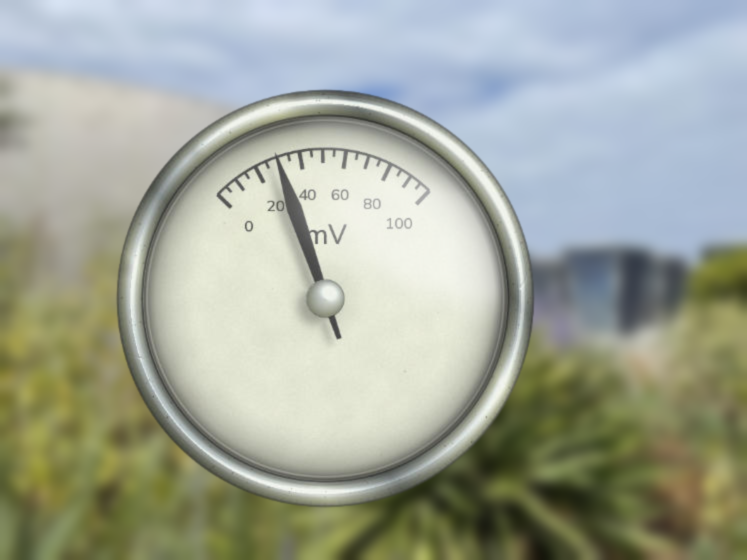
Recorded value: 30 mV
